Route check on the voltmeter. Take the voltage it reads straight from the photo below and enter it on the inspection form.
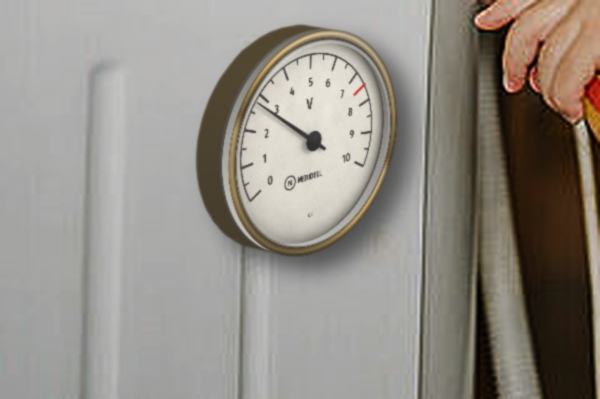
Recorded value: 2.75 V
